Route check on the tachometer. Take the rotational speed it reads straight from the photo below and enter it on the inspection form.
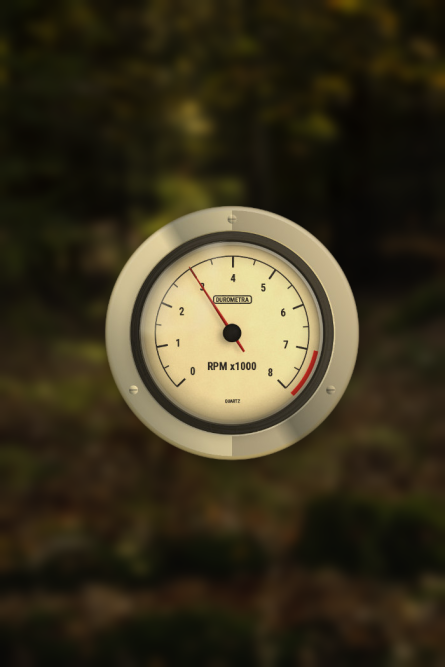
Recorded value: 3000 rpm
